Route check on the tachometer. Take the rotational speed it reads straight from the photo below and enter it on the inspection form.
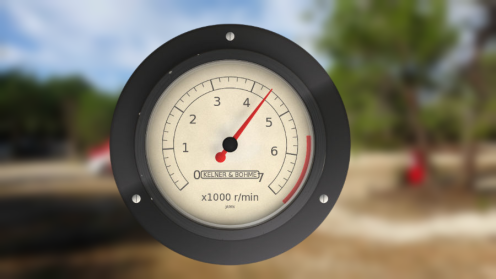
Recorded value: 4400 rpm
